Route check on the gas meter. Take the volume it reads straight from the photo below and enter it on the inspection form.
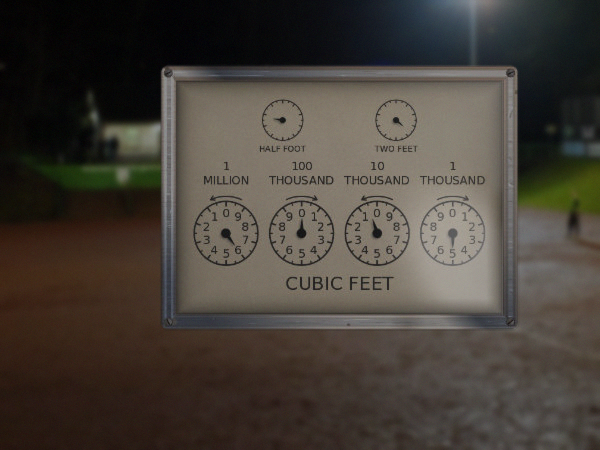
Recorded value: 600500 ft³
